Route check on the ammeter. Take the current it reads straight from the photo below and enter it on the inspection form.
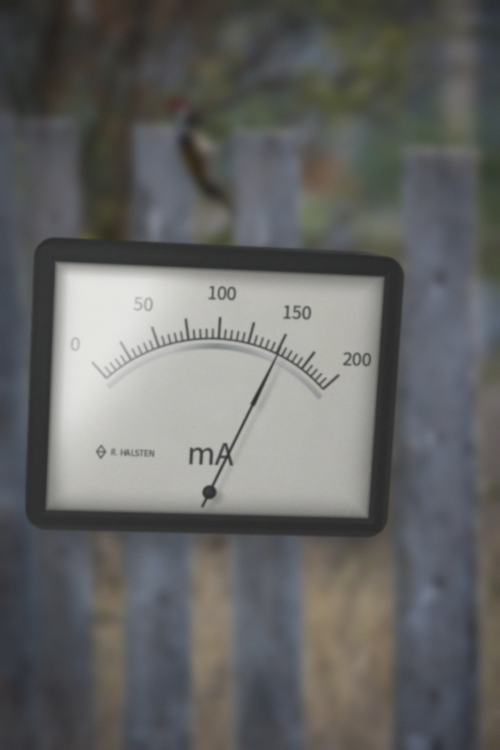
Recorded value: 150 mA
